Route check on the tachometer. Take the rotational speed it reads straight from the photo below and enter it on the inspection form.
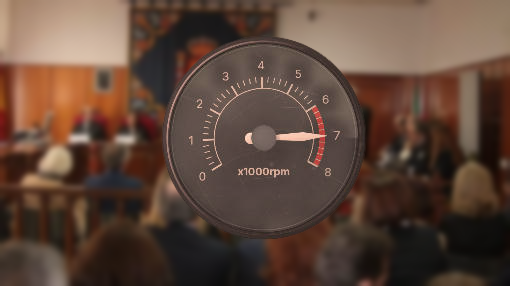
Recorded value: 7000 rpm
